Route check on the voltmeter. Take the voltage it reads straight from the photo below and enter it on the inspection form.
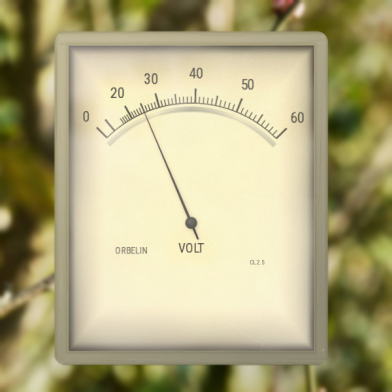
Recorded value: 25 V
